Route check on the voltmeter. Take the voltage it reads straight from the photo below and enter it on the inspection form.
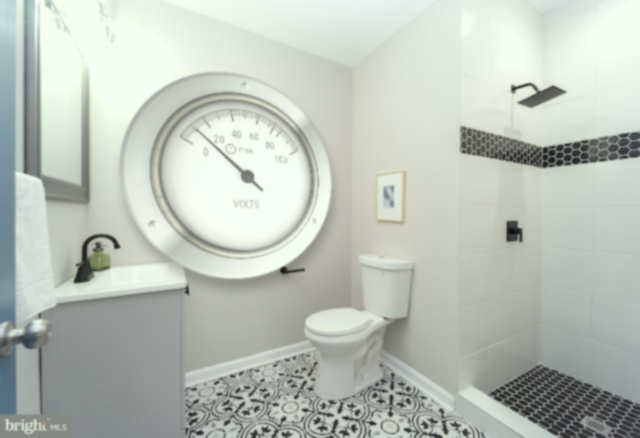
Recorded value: 10 V
